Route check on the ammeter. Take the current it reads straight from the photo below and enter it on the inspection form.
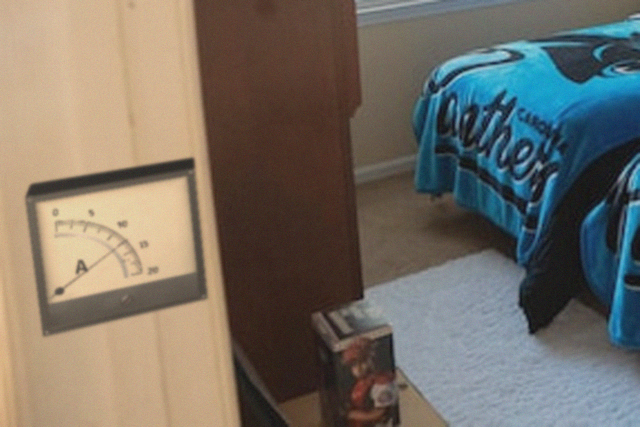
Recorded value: 12.5 A
